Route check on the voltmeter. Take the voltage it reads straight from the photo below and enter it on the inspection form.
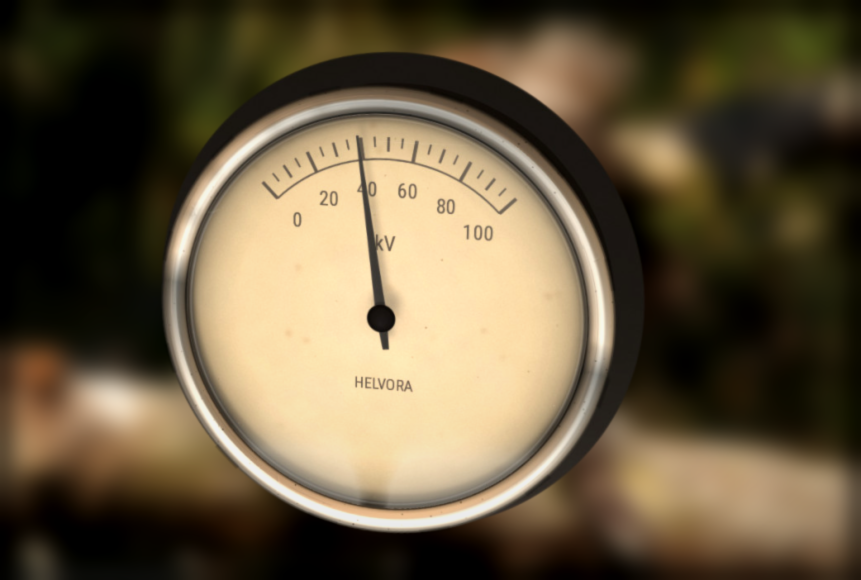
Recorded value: 40 kV
